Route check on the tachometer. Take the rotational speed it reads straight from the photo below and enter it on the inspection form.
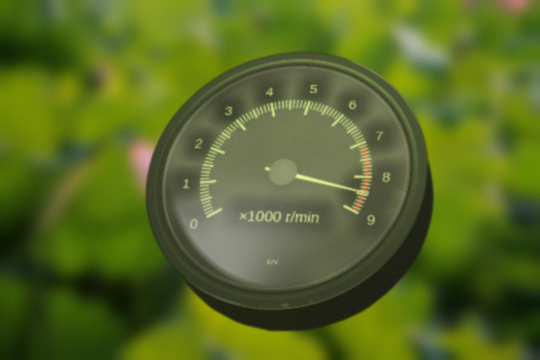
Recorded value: 8500 rpm
